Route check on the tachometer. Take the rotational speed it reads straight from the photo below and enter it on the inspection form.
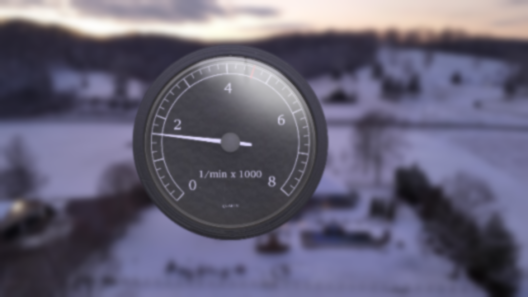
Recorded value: 1600 rpm
